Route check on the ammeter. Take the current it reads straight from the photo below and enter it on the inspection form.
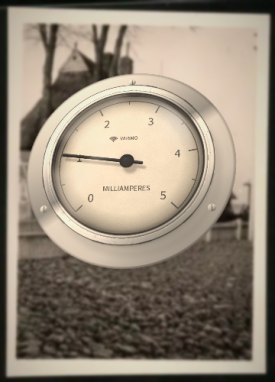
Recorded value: 1 mA
